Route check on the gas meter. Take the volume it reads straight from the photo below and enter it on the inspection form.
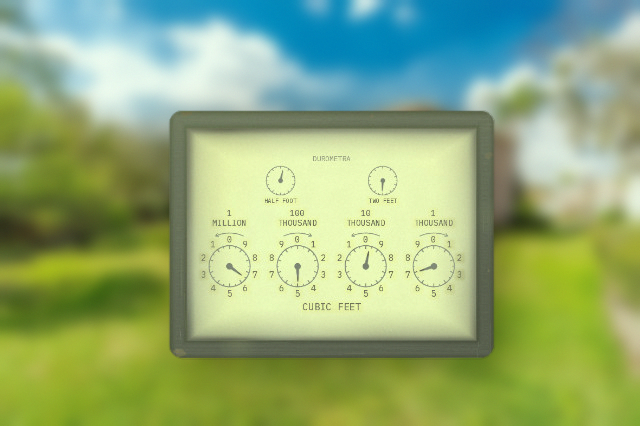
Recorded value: 649700 ft³
